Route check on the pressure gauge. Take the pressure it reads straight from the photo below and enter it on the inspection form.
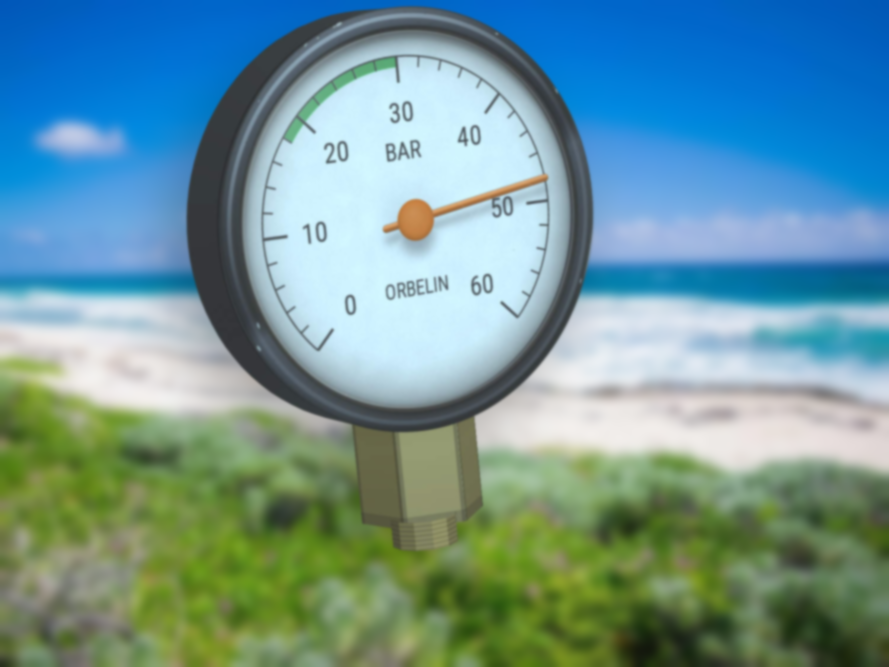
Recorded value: 48 bar
